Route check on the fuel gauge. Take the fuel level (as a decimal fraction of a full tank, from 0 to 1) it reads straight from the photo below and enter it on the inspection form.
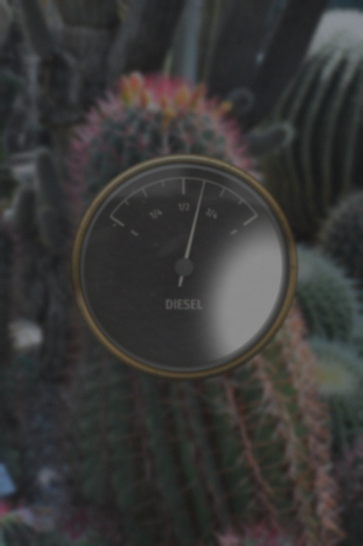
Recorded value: 0.625
